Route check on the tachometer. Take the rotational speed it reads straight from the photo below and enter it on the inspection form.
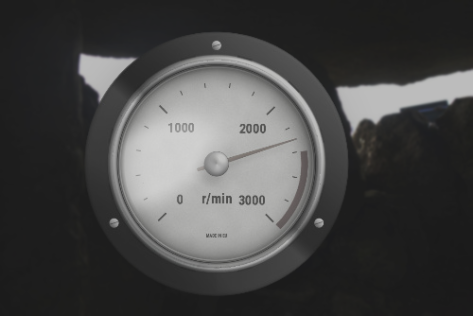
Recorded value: 2300 rpm
